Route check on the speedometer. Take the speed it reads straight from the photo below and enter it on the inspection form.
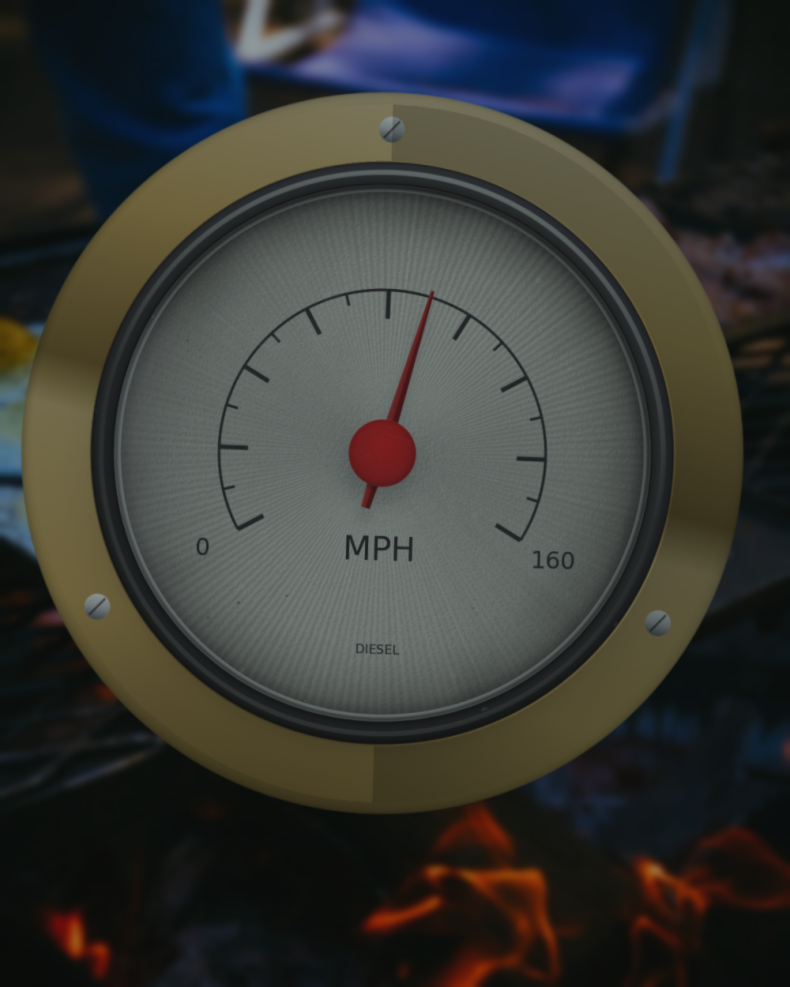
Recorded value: 90 mph
